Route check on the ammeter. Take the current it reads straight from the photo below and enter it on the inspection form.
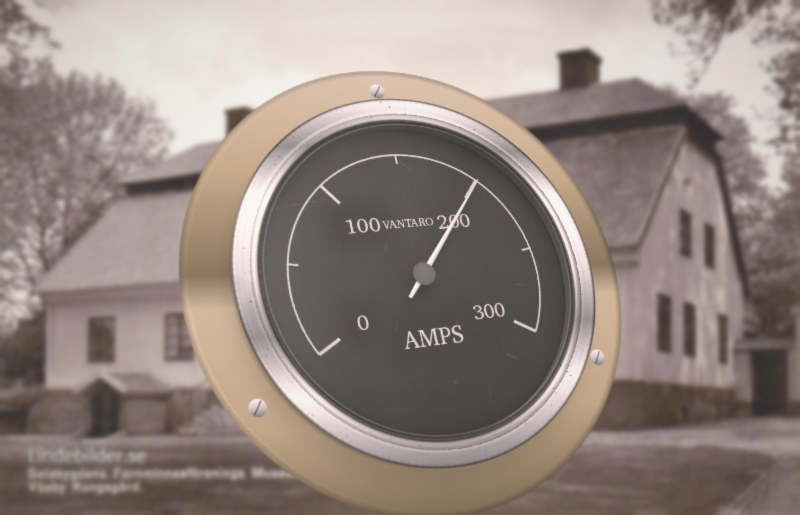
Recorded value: 200 A
